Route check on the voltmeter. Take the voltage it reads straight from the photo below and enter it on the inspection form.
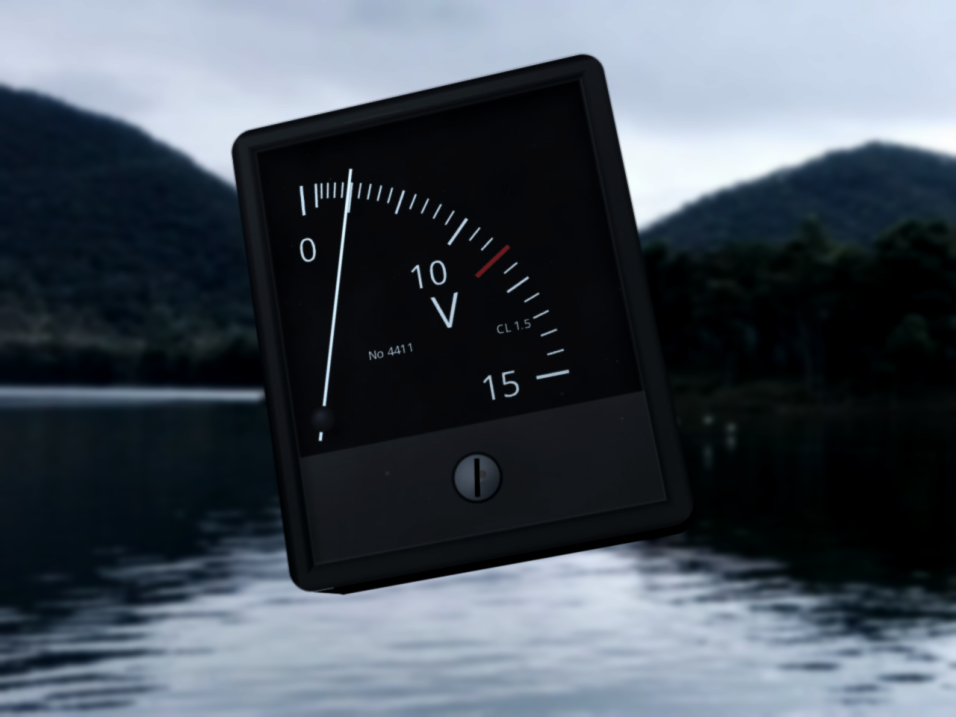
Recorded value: 5 V
